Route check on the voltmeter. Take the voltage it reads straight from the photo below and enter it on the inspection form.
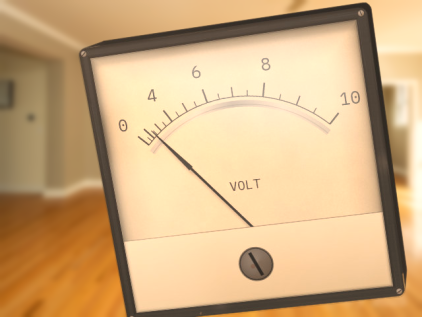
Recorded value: 2.5 V
